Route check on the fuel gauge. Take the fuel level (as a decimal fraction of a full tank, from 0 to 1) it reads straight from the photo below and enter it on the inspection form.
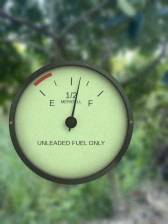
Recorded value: 0.625
